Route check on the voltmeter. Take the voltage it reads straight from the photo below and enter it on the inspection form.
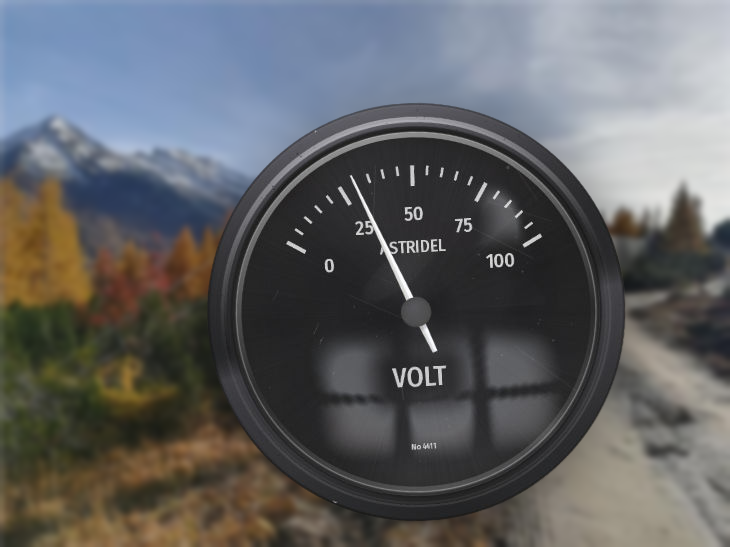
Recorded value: 30 V
